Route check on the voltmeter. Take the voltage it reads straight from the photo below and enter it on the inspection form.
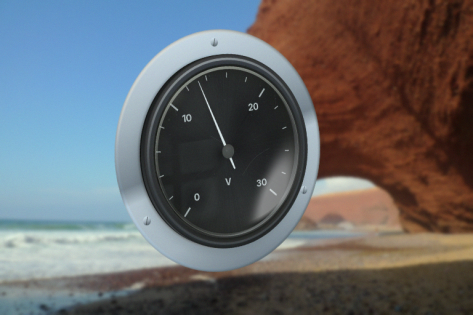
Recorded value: 13 V
